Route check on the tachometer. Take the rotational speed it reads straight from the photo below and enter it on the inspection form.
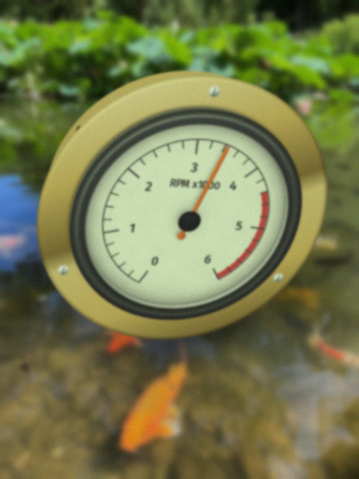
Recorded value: 3400 rpm
